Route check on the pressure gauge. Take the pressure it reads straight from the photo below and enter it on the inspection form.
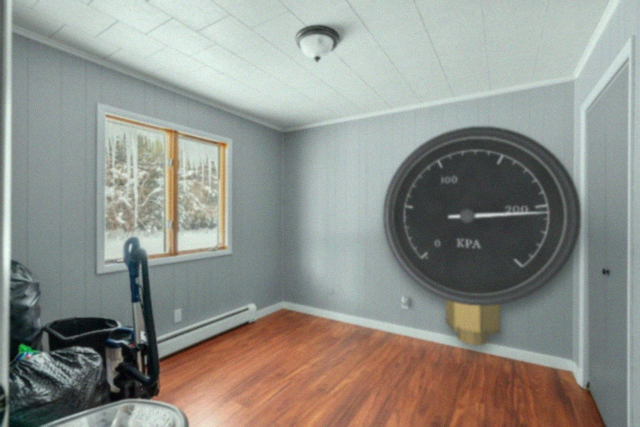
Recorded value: 205 kPa
